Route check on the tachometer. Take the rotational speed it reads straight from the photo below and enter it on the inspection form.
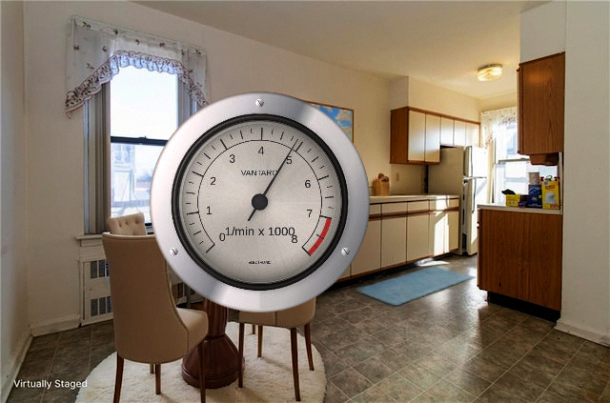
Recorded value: 4875 rpm
